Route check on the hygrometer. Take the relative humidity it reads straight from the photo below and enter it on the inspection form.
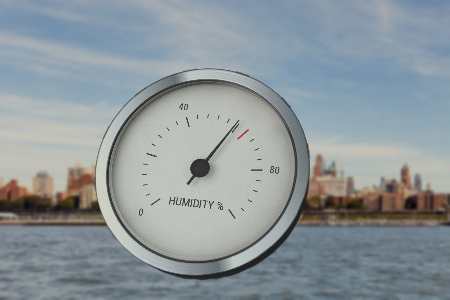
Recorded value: 60 %
